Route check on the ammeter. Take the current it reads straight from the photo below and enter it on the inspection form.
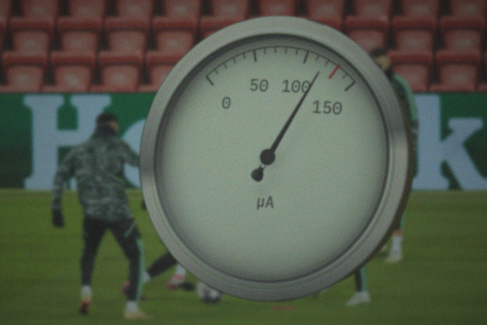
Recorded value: 120 µA
